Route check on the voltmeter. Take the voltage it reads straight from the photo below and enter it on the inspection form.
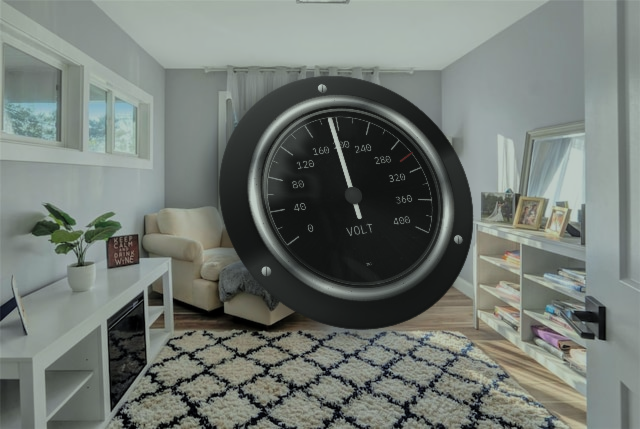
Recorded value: 190 V
